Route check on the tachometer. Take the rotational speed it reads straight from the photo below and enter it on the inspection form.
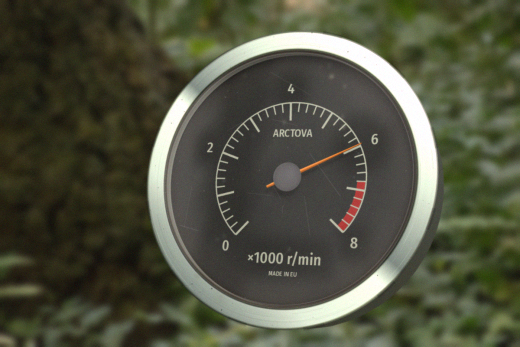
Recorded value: 6000 rpm
